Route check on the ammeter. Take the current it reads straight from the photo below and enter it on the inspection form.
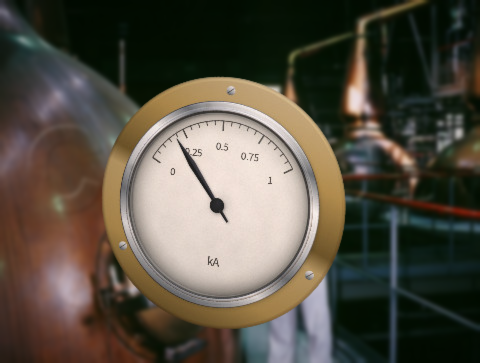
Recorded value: 0.2 kA
